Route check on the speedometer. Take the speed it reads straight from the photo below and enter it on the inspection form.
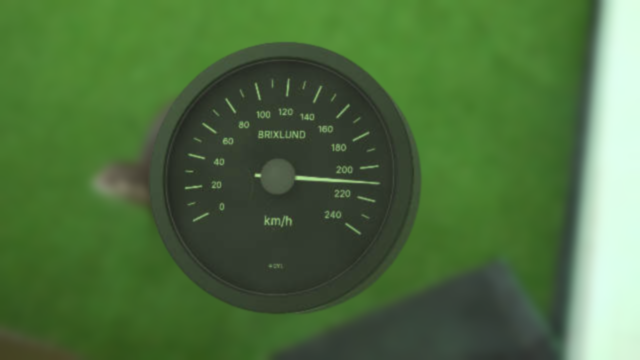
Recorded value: 210 km/h
